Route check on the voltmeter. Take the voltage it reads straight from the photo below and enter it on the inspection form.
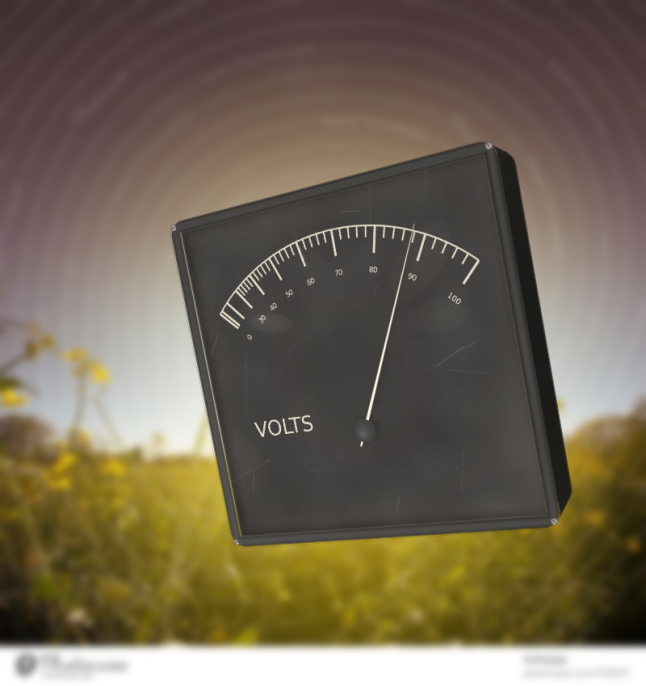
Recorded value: 88 V
